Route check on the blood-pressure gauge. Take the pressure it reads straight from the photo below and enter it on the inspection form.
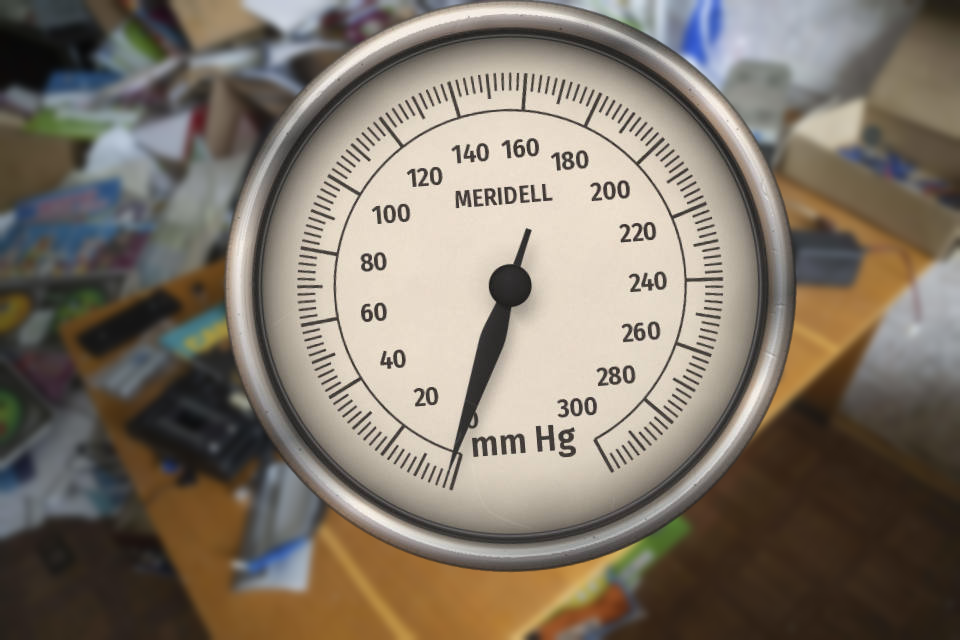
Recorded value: 2 mmHg
